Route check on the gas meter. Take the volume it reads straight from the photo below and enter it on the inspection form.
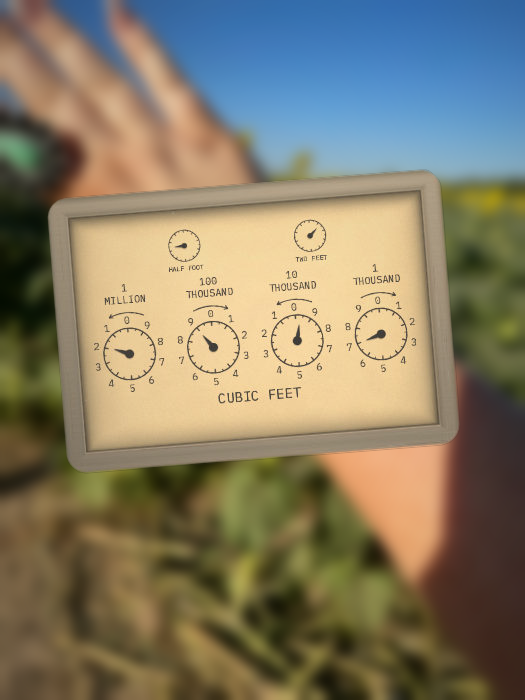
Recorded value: 189700 ft³
